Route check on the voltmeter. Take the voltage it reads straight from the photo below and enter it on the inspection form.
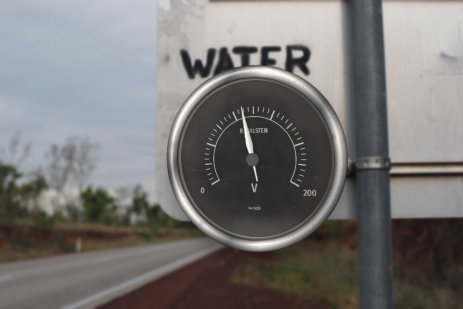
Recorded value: 90 V
